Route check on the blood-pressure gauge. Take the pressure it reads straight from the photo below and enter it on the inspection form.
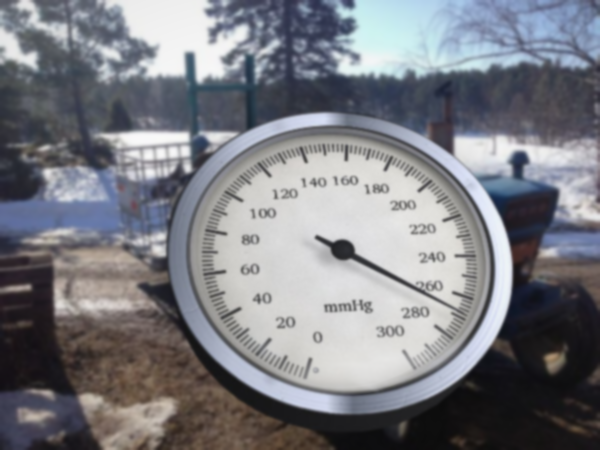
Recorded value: 270 mmHg
